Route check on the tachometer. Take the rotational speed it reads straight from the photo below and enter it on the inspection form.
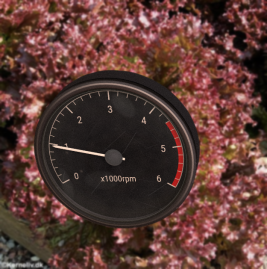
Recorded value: 1000 rpm
